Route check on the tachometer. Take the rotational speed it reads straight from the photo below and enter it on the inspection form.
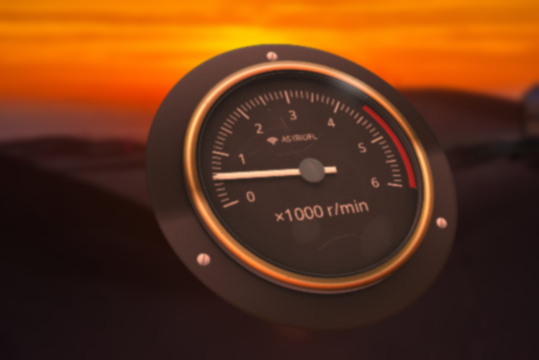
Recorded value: 500 rpm
